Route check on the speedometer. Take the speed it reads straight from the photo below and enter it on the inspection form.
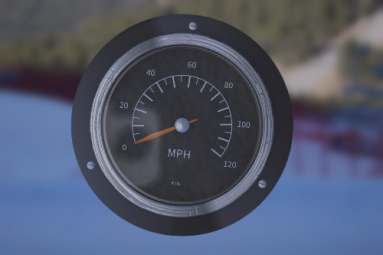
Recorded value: 0 mph
